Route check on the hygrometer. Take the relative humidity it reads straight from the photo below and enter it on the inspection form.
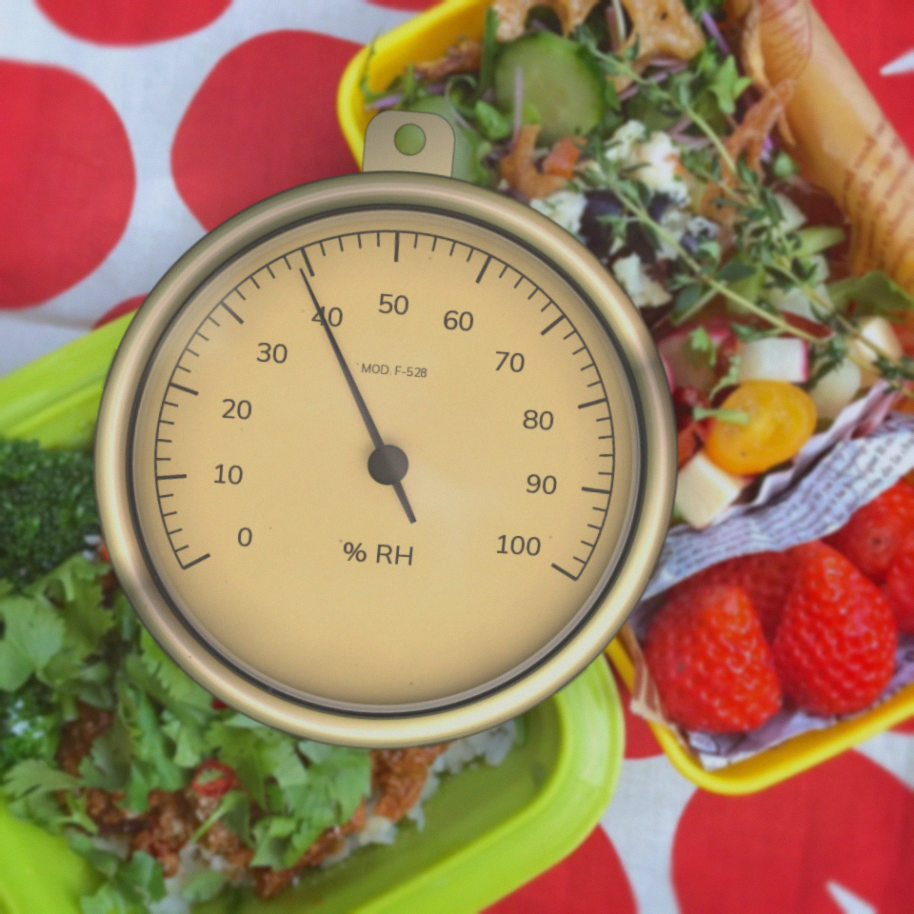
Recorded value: 39 %
